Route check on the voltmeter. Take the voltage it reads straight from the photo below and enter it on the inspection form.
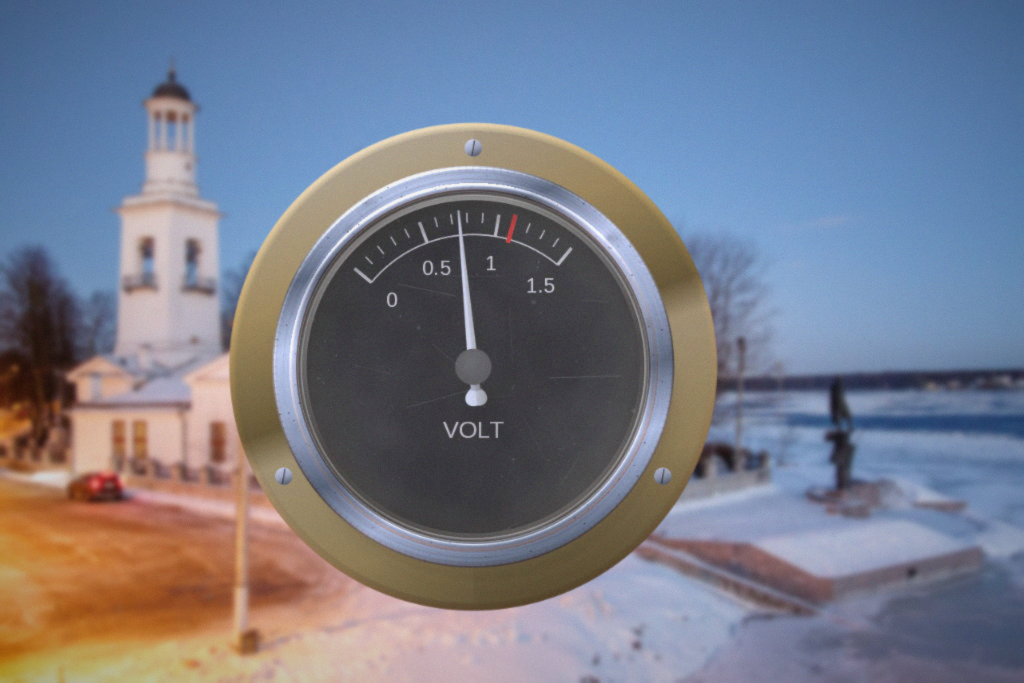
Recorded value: 0.75 V
